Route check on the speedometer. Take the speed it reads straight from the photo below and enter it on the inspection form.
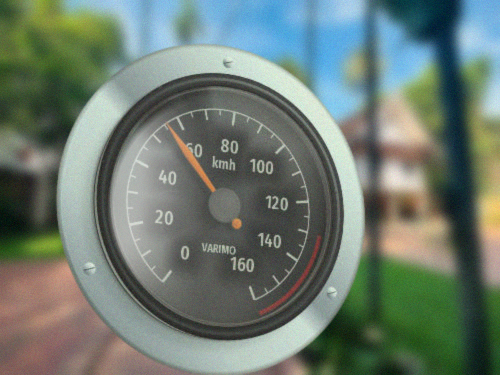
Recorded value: 55 km/h
